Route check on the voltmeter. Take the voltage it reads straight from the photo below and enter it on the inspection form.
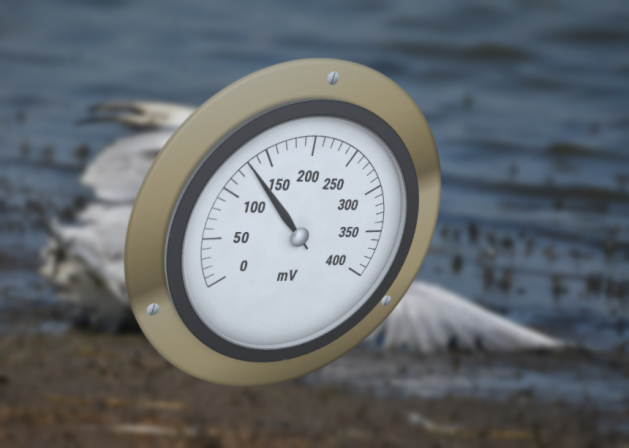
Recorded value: 130 mV
